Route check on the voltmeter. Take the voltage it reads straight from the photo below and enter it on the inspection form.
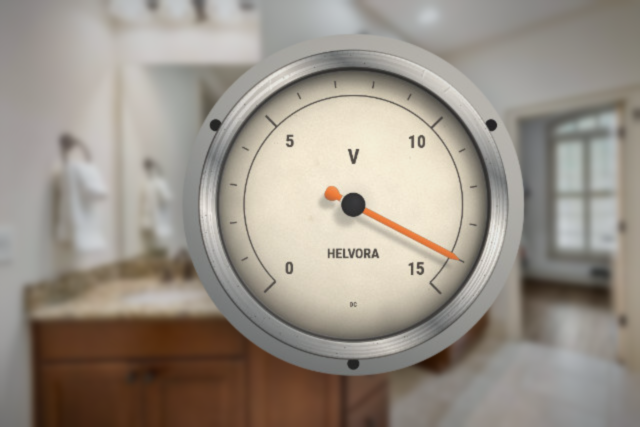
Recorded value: 14 V
